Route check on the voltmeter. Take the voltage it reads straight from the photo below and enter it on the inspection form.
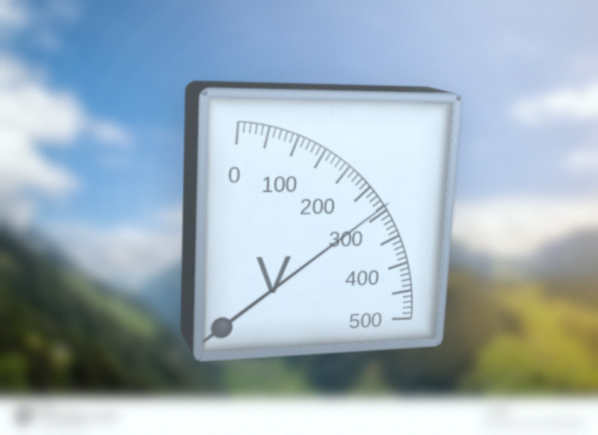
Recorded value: 290 V
